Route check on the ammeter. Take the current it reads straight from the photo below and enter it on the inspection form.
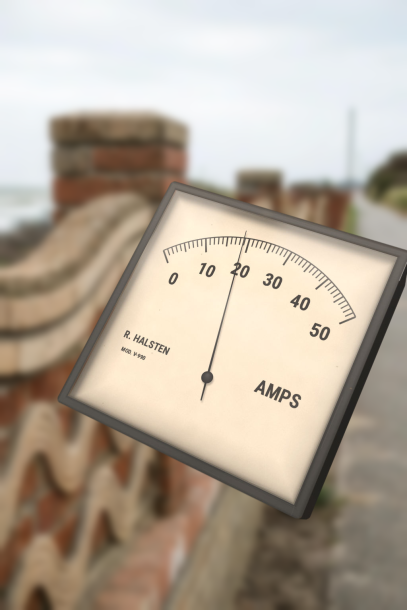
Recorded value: 19 A
